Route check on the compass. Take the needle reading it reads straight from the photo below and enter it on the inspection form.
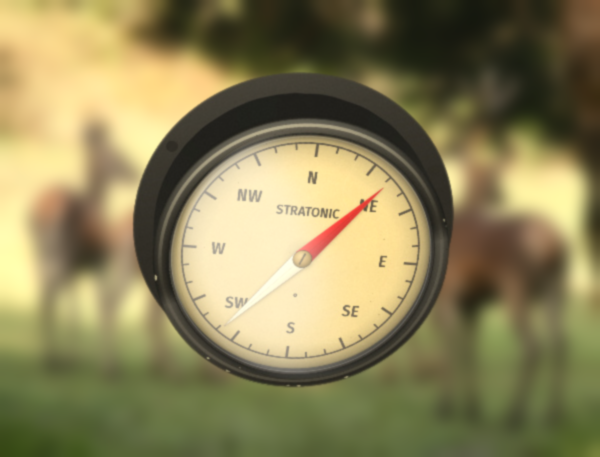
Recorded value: 40 °
